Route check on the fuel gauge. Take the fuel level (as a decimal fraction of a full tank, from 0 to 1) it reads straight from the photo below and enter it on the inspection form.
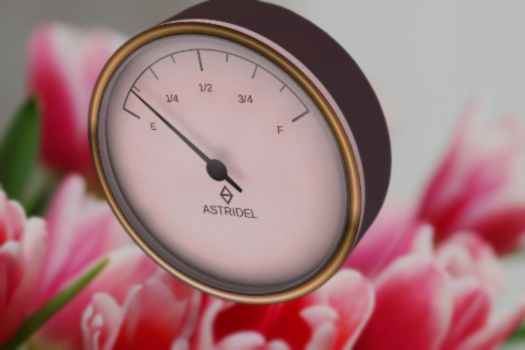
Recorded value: 0.125
